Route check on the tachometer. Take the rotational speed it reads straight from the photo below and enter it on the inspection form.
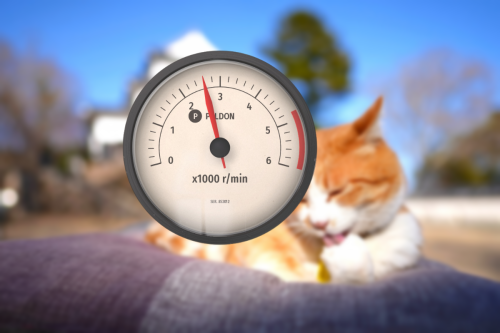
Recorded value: 2600 rpm
